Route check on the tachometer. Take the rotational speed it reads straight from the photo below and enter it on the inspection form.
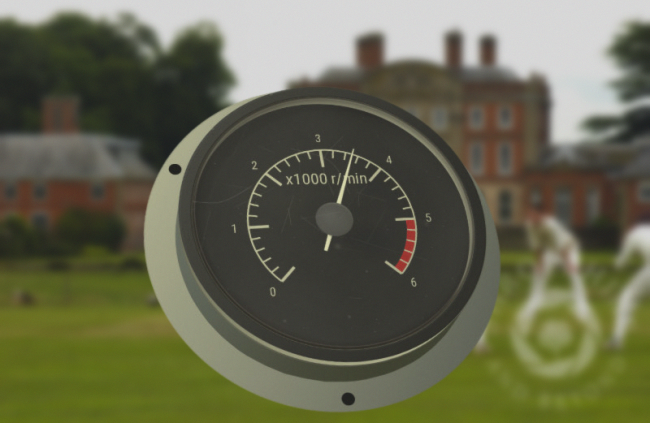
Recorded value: 3500 rpm
